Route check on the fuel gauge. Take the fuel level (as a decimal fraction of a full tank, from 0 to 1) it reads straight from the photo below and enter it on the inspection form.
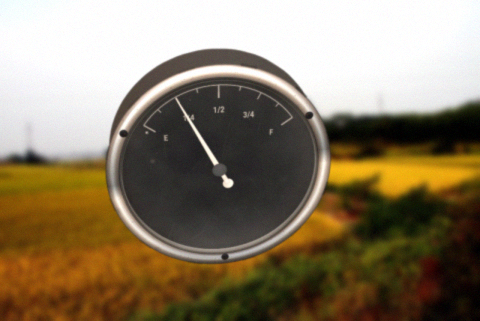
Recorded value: 0.25
